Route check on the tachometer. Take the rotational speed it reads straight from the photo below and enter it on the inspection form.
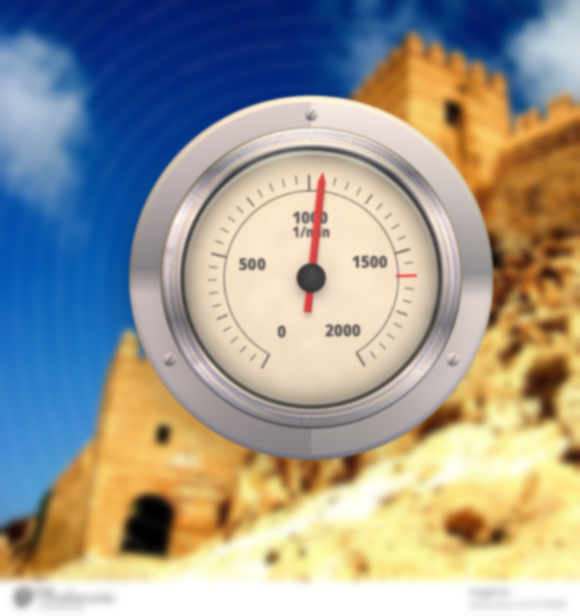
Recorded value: 1050 rpm
